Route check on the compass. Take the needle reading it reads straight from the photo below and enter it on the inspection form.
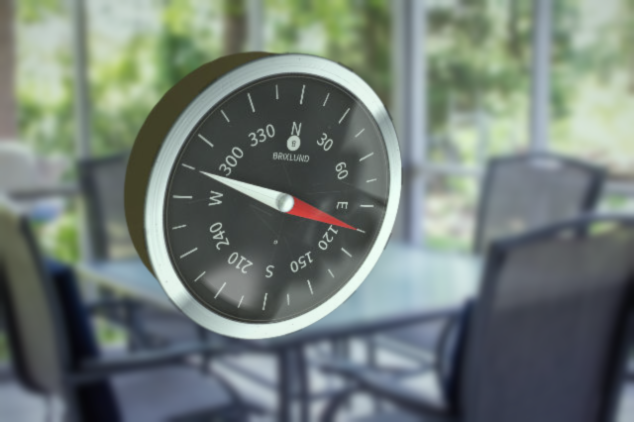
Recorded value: 105 °
